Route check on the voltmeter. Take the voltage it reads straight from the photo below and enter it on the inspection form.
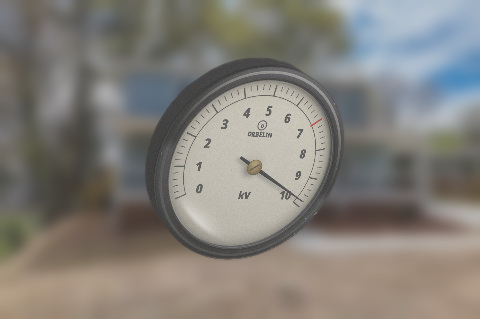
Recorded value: 9.8 kV
